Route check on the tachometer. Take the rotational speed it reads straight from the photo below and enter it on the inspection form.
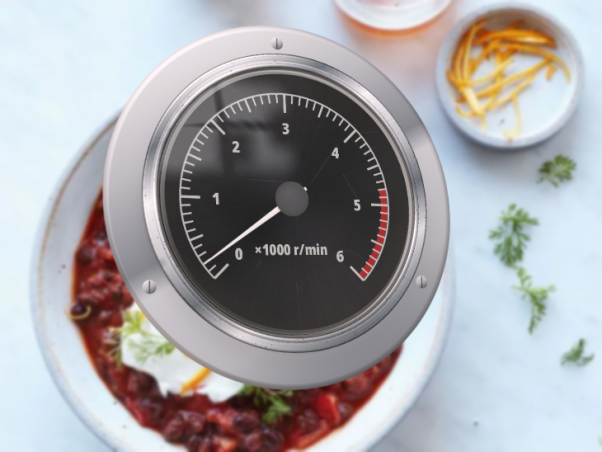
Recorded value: 200 rpm
